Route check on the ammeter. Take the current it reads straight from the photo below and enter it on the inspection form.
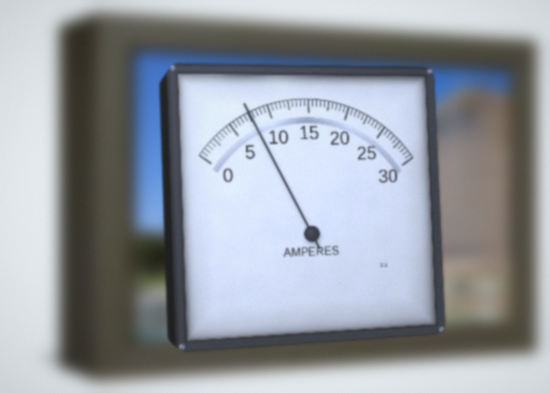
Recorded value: 7.5 A
